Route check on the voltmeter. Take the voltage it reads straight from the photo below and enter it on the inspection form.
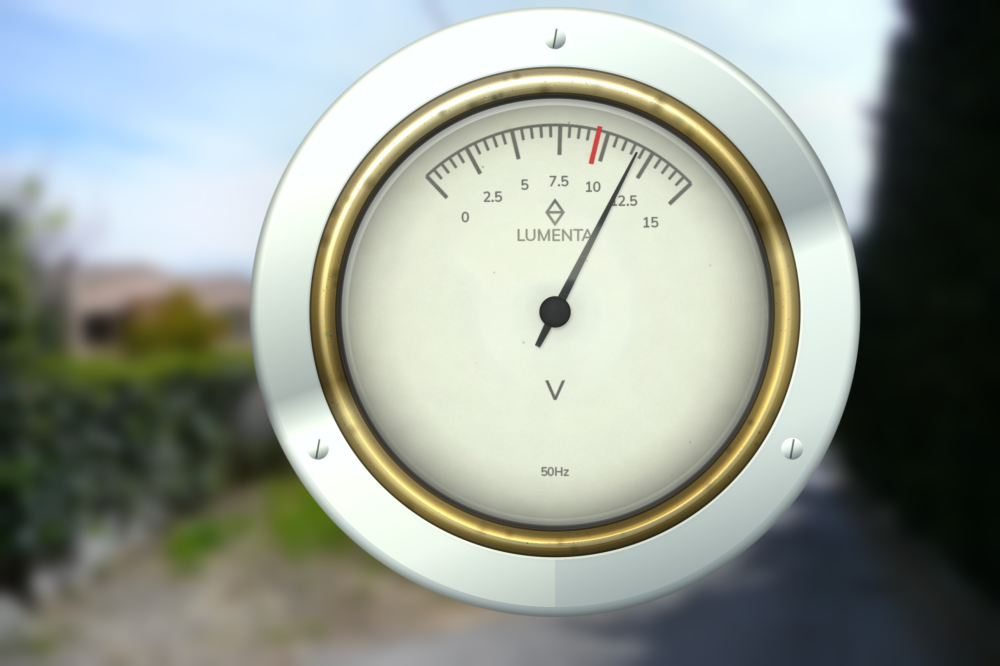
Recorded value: 11.75 V
